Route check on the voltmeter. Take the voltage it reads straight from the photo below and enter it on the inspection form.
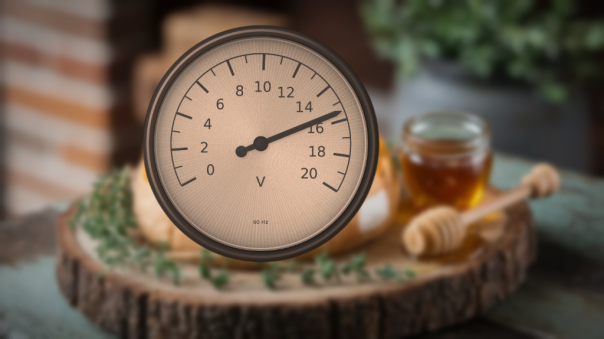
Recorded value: 15.5 V
